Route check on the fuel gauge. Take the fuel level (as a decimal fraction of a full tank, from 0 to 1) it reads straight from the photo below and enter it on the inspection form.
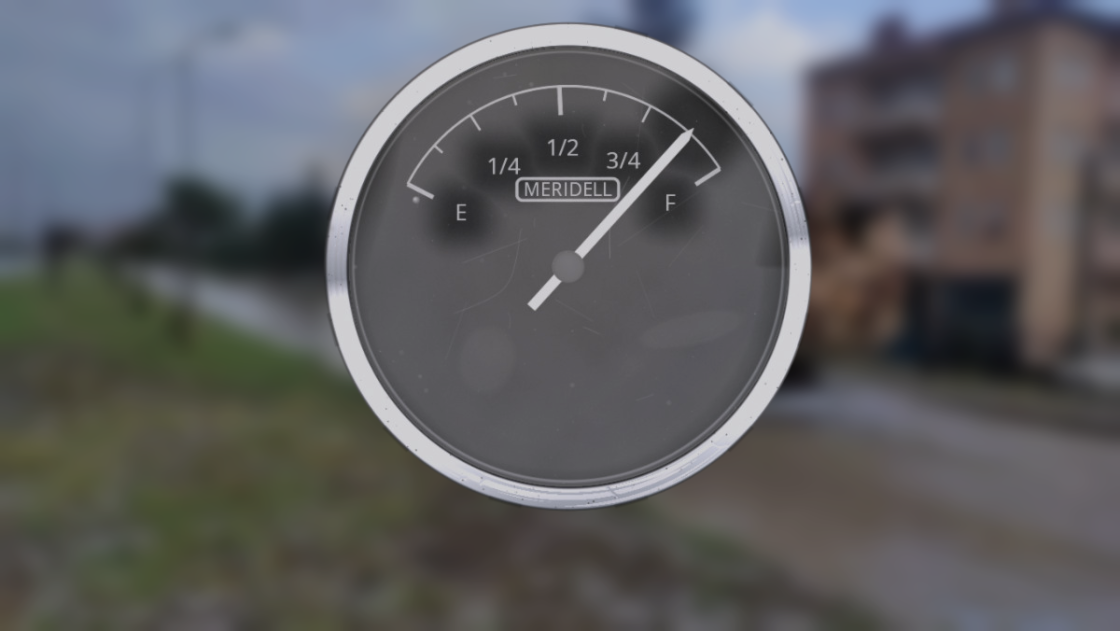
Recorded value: 0.875
